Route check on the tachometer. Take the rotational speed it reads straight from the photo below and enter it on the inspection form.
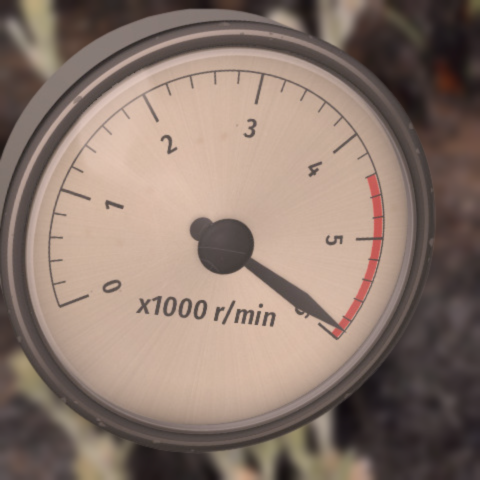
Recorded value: 5900 rpm
